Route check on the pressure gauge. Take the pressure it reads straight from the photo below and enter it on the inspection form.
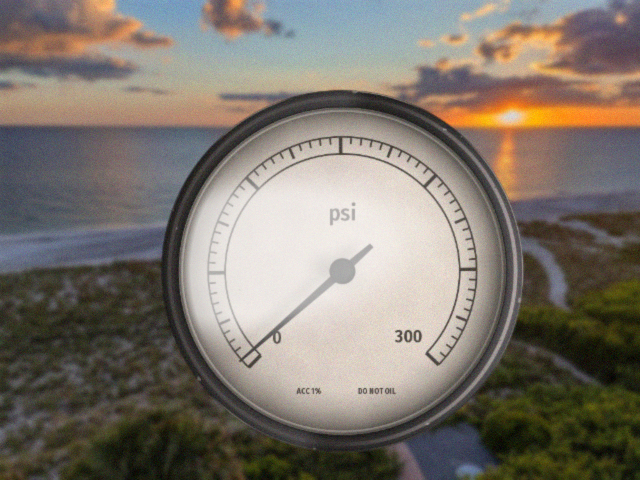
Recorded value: 5 psi
